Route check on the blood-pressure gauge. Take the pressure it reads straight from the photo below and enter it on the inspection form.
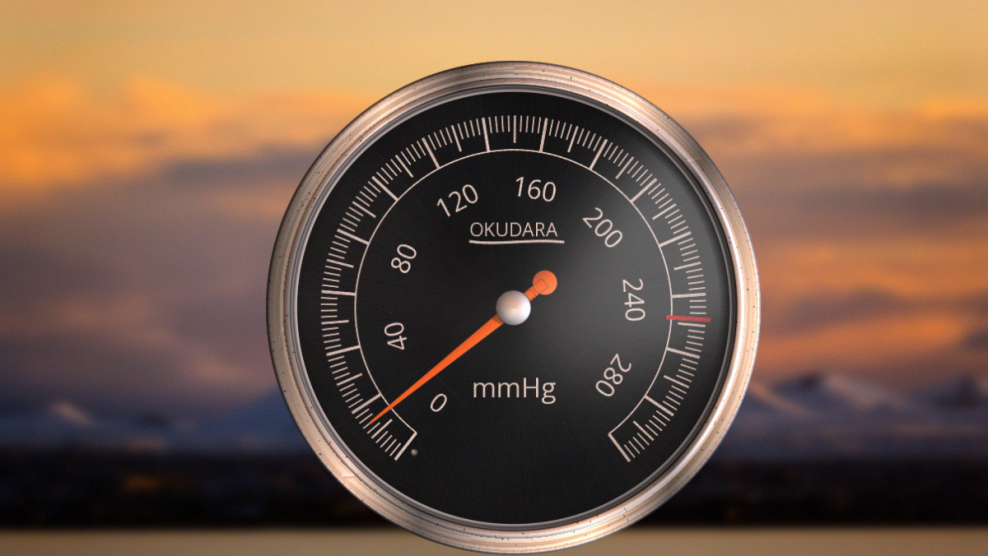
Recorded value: 14 mmHg
